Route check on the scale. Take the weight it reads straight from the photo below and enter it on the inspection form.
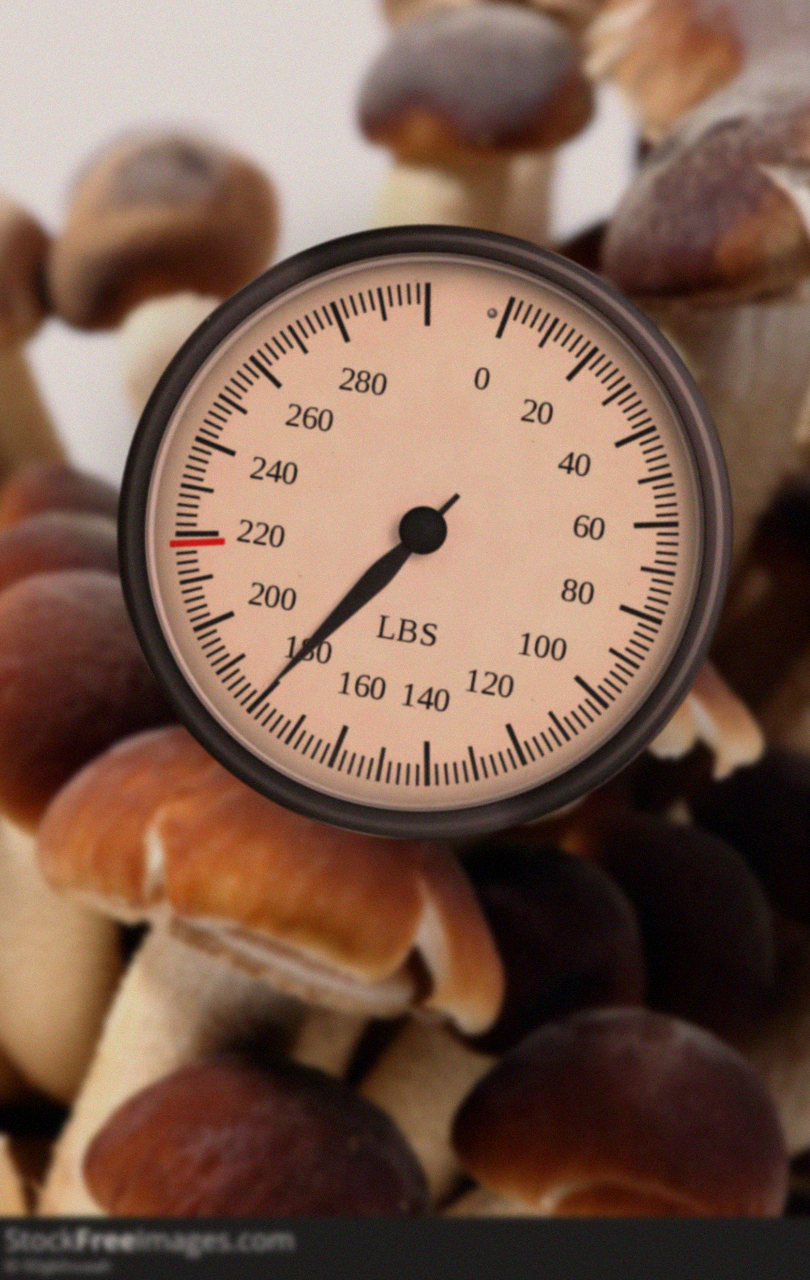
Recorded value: 180 lb
